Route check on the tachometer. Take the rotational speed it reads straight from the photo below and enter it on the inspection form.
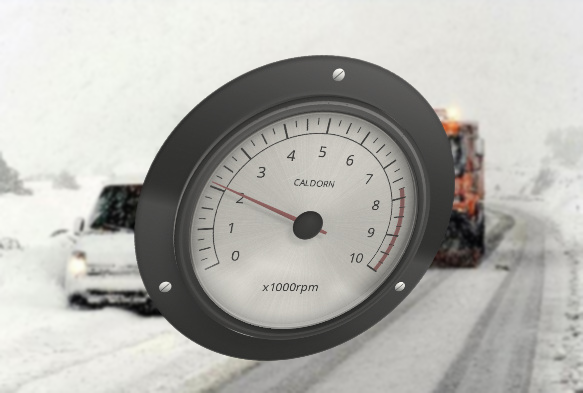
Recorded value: 2125 rpm
